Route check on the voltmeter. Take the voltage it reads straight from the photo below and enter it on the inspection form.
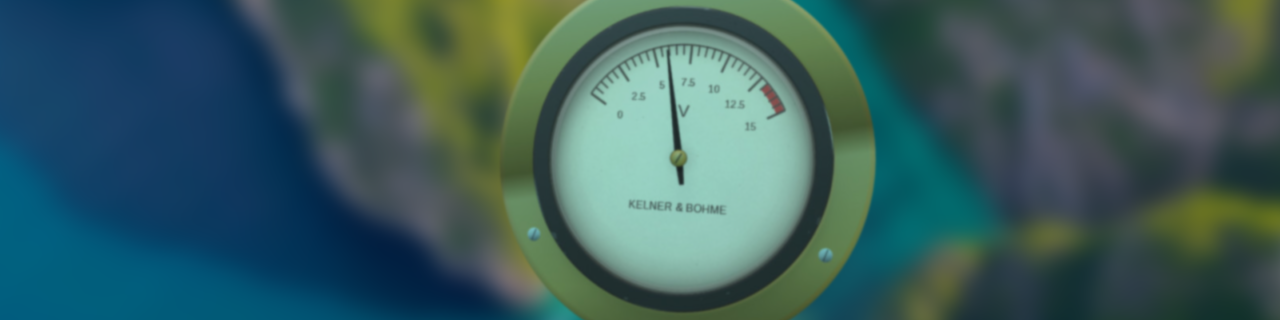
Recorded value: 6 V
